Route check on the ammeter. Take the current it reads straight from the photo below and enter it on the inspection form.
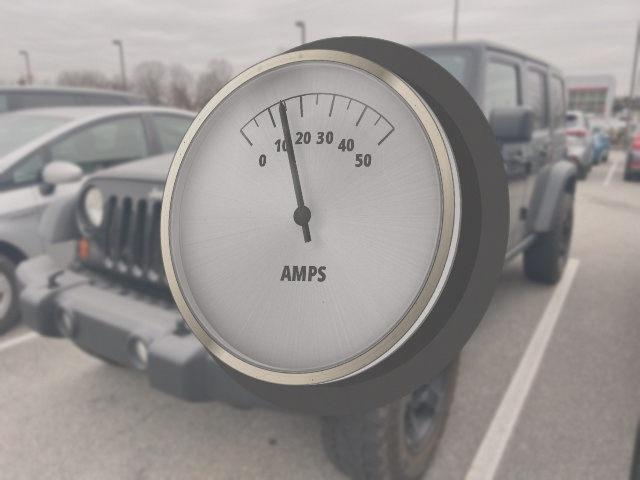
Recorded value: 15 A
